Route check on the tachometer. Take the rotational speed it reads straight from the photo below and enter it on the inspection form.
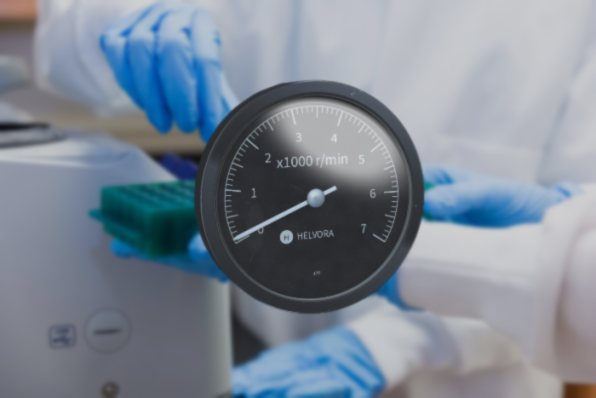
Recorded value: 100 rpm
